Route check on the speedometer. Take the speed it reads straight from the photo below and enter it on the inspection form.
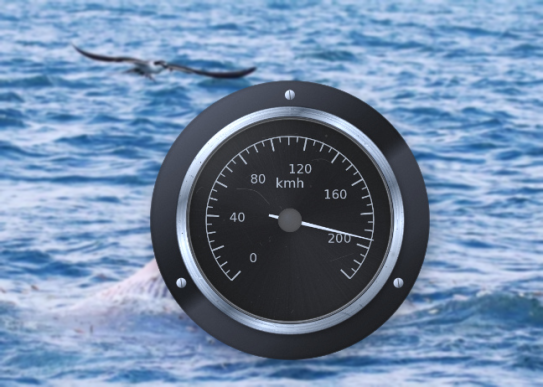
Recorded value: 195 km/h
